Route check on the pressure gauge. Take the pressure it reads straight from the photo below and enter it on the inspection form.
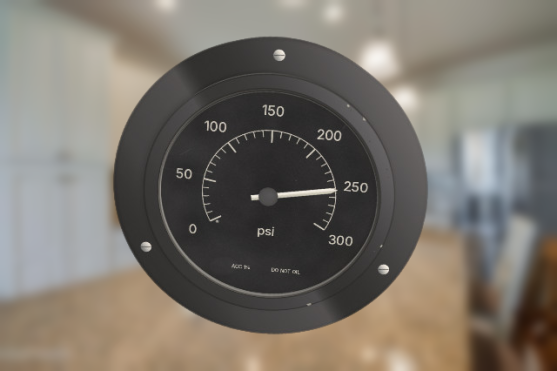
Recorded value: 250 psi
